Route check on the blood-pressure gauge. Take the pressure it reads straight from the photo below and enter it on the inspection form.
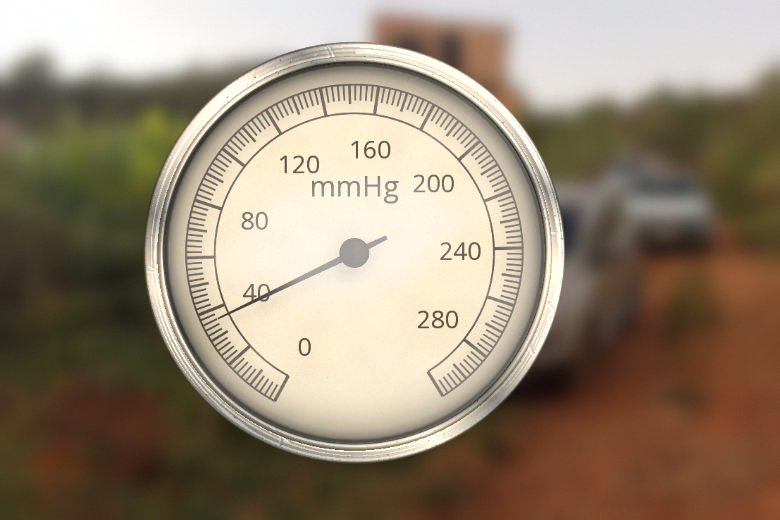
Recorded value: 36 mmHg
